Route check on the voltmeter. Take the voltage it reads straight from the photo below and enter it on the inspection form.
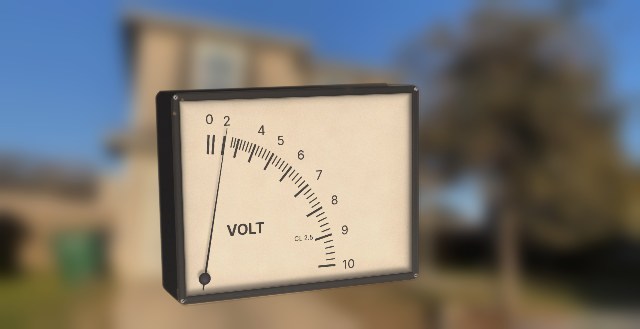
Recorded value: 2 V
